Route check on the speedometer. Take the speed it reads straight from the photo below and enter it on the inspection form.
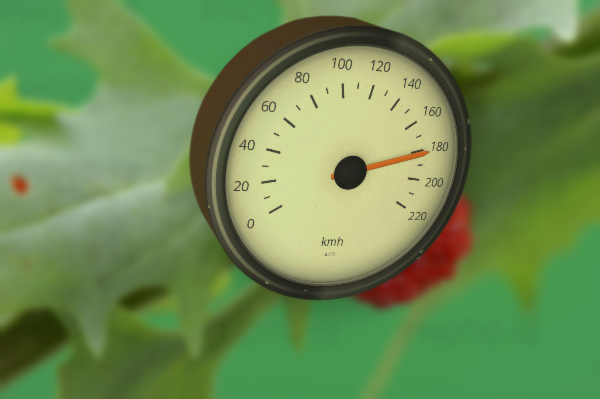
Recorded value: 180 km/h
